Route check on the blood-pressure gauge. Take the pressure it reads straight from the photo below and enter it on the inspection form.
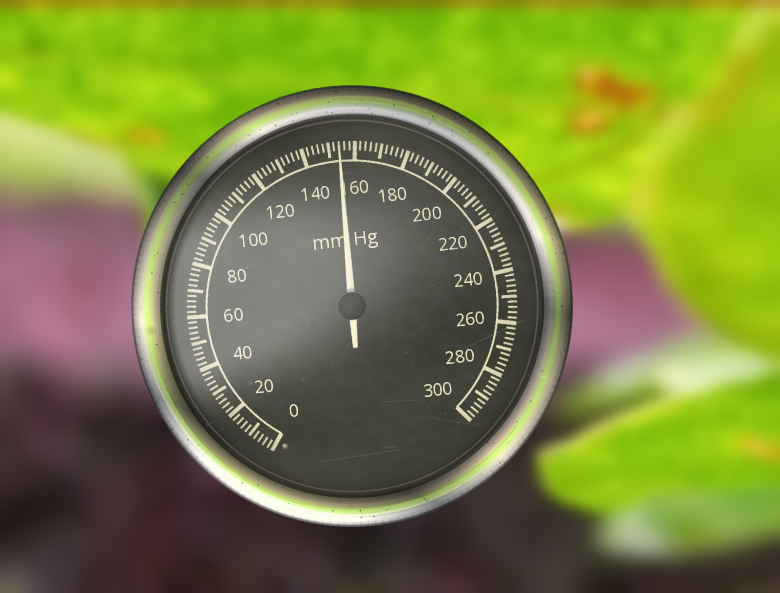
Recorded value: 154 mmHg
